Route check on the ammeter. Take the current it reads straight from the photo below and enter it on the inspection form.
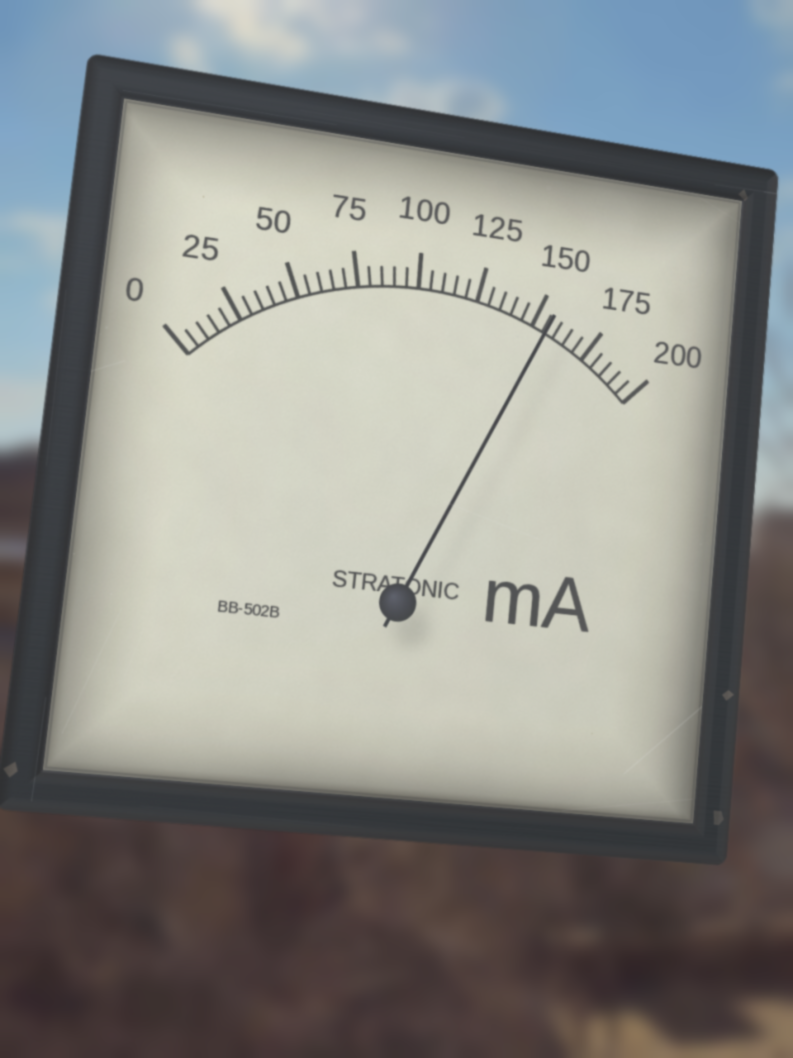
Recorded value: 155 mA
